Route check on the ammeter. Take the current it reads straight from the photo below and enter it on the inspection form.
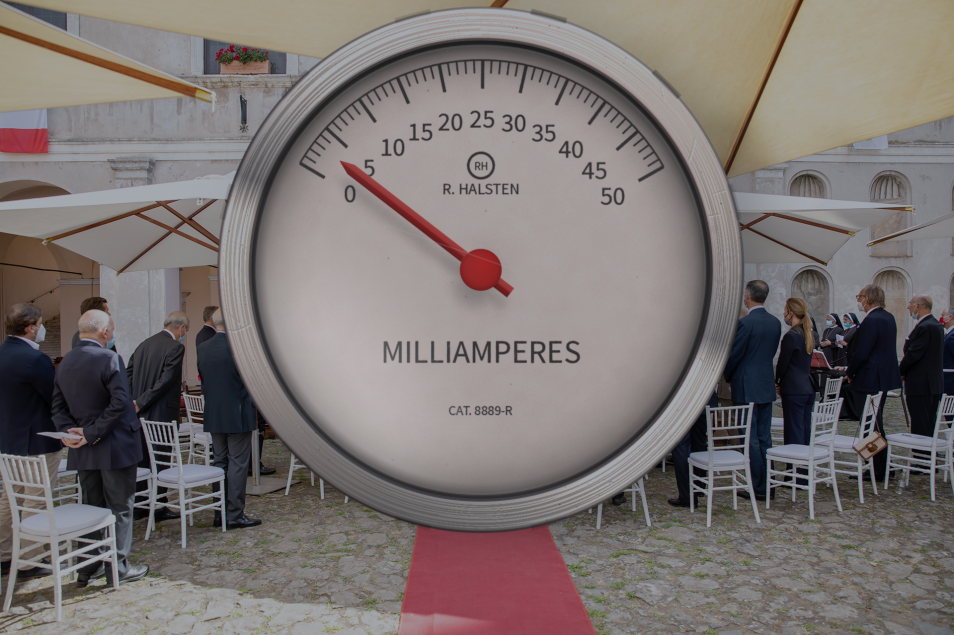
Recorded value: 3 mA
